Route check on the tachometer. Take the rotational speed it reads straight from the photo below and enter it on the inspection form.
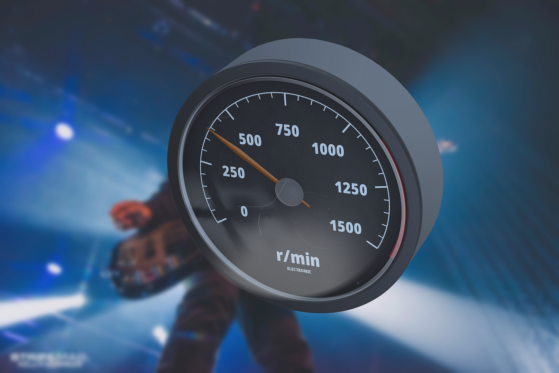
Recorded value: 400 rpm
